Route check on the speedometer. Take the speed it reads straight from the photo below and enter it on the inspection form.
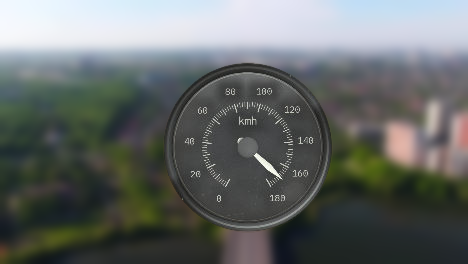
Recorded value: 170 km/h
